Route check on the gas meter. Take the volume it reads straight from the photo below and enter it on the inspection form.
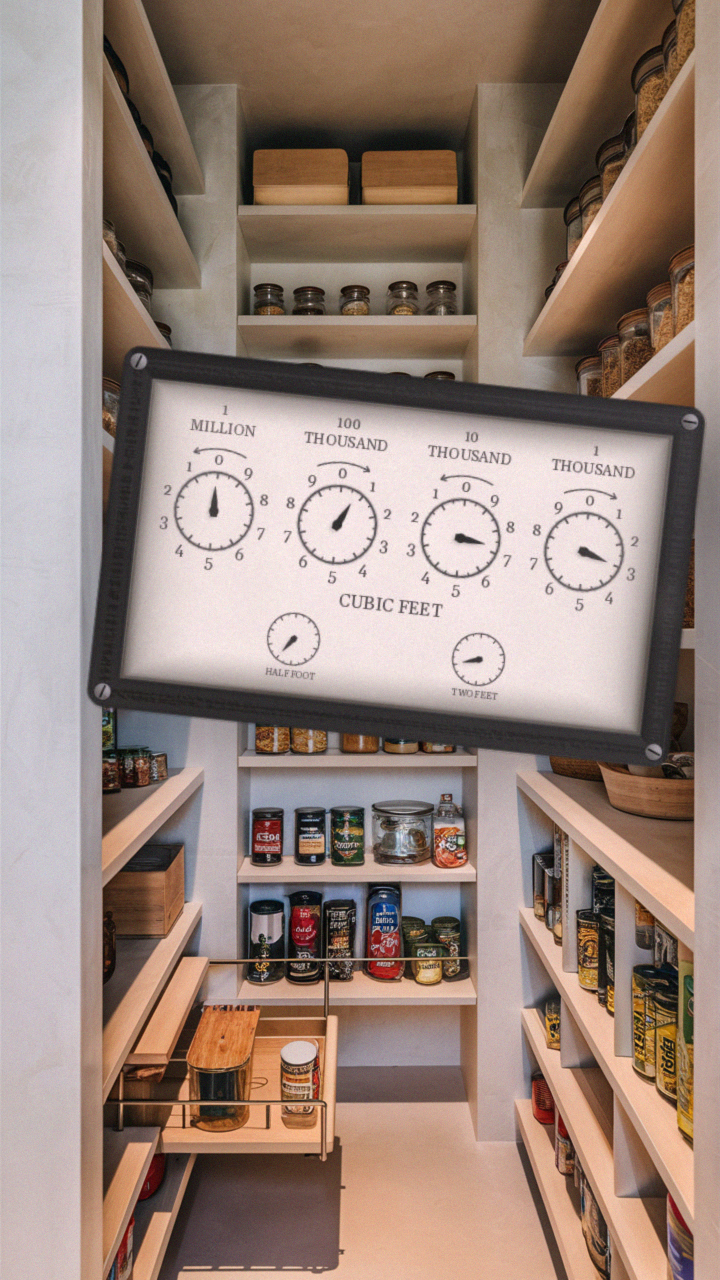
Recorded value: 7300 ft³
